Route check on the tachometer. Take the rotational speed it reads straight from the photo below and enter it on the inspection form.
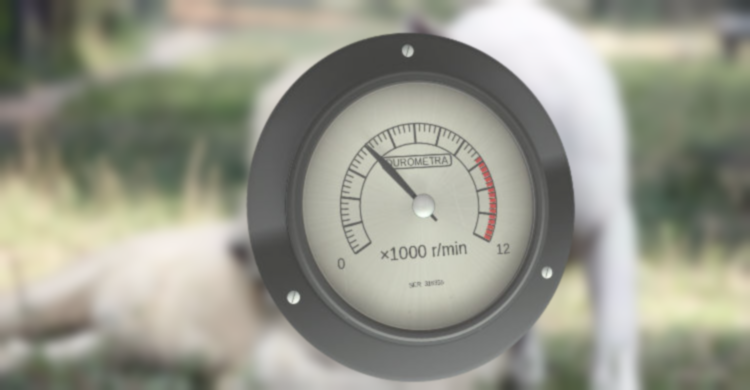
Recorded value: 4000 rpm
